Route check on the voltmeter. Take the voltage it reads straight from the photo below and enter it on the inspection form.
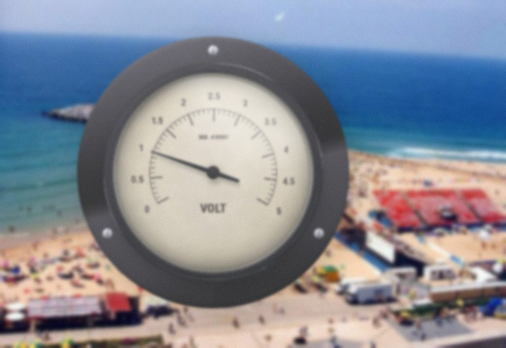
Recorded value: 1 V
